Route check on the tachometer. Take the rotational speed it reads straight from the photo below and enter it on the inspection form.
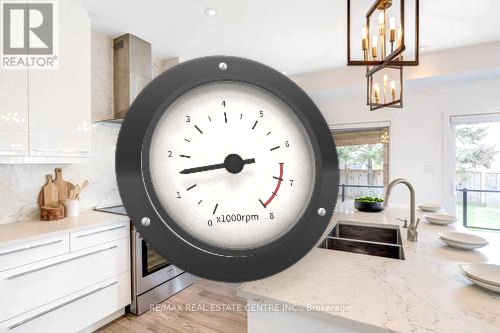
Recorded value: 1500 rpm
